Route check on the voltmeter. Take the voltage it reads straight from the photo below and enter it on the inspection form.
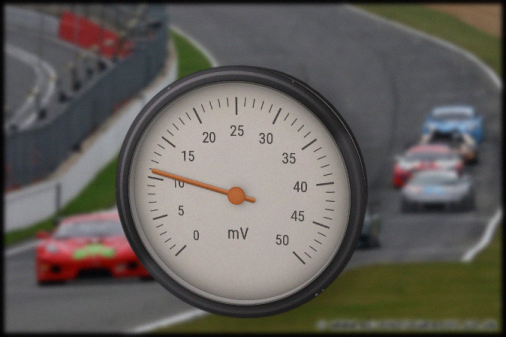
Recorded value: 11 mV
